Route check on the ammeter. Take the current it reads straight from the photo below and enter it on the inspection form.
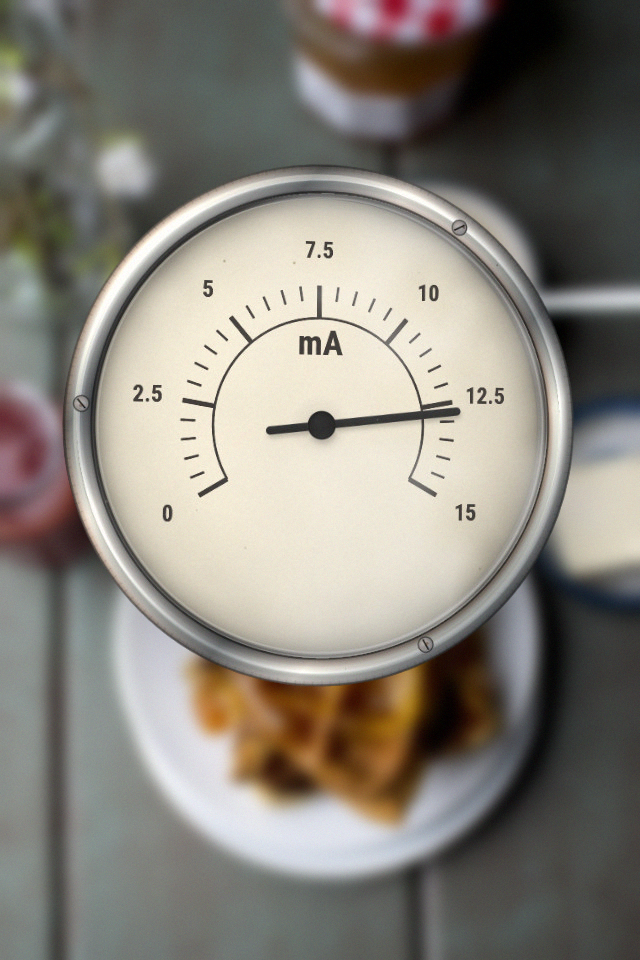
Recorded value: 12.75 mA
